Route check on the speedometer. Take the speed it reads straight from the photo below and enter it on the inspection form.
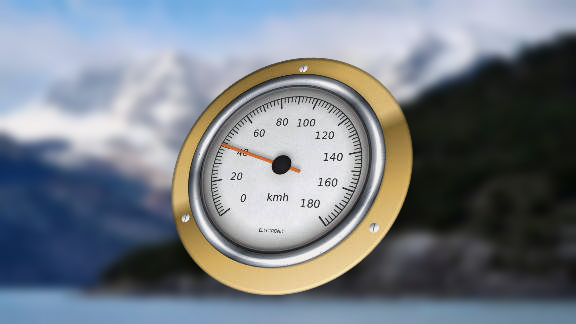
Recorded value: 40 km/h
